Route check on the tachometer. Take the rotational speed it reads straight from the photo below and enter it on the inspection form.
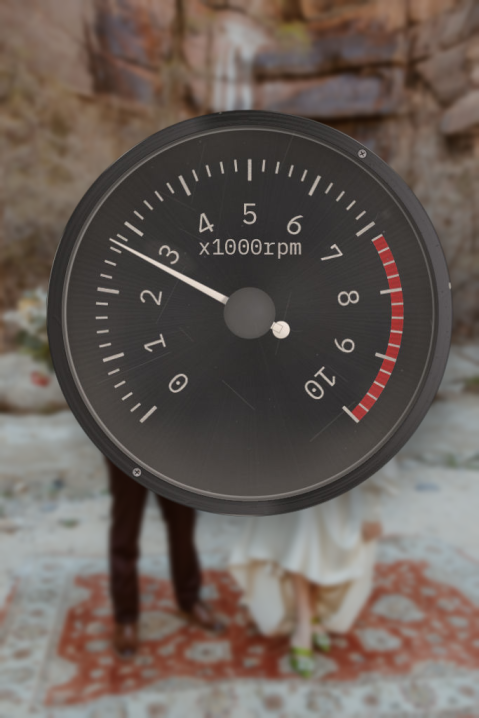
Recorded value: 2700 rpm
